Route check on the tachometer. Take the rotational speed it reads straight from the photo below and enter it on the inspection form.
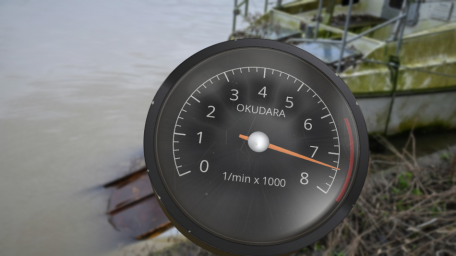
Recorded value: 7400 rpm
